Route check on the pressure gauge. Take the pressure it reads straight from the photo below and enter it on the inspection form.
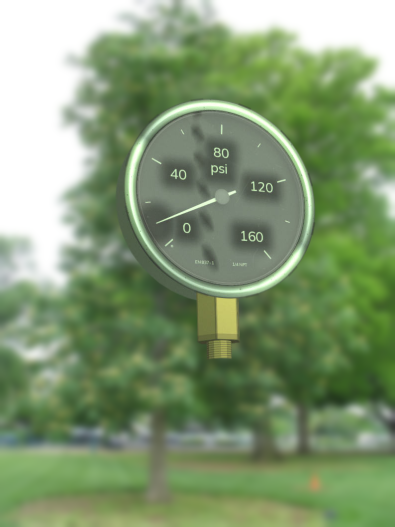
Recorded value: 10 psi
